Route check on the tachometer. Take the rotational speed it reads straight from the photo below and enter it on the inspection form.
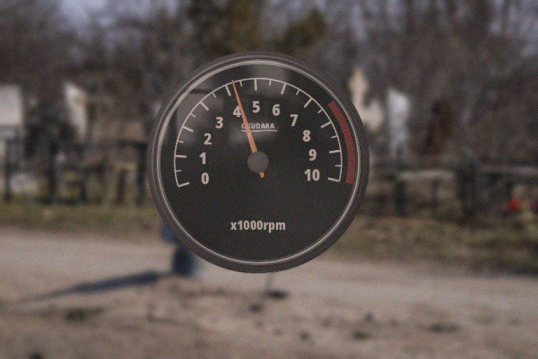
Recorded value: 4250 rpm
